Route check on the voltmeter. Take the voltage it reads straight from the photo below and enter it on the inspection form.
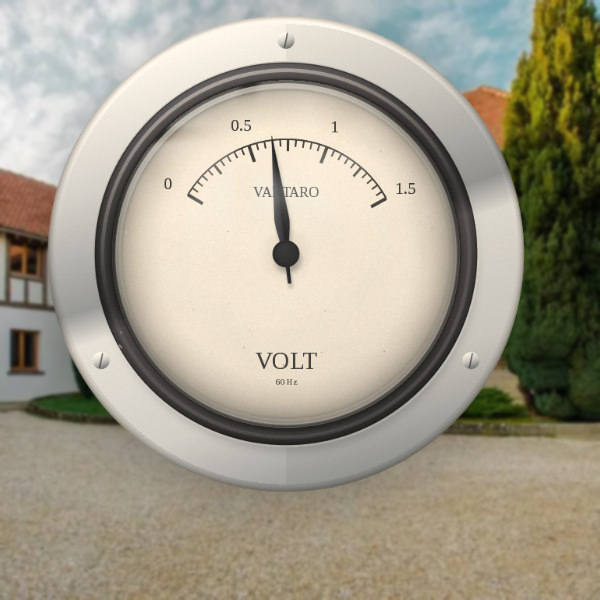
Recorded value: 0.65 V
